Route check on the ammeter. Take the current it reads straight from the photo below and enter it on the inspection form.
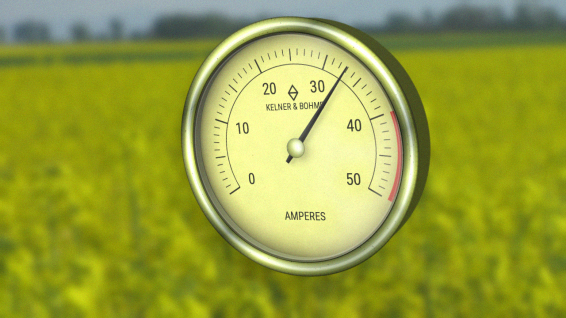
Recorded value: 33 A
